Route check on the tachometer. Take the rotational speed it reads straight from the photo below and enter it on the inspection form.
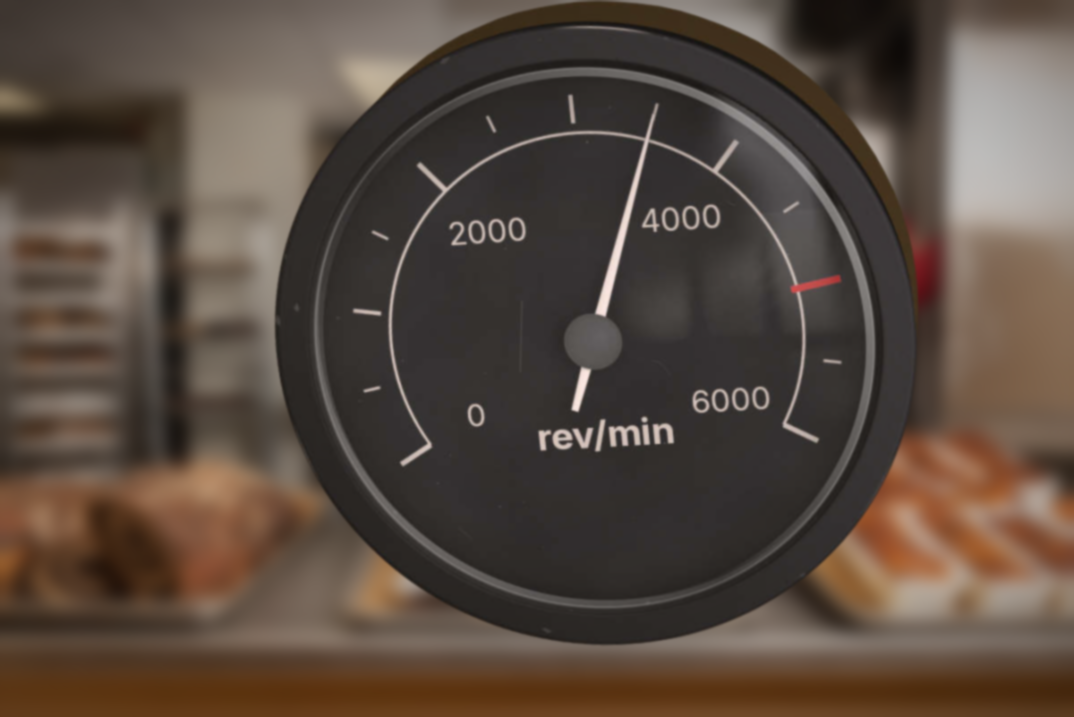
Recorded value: 3500 rpm
